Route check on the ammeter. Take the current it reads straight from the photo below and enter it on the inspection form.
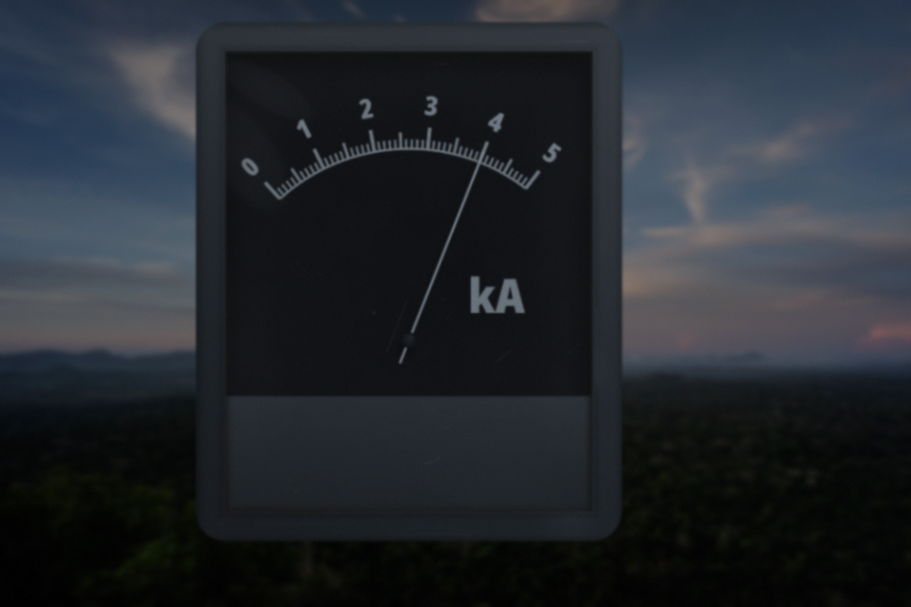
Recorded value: 4 kA
